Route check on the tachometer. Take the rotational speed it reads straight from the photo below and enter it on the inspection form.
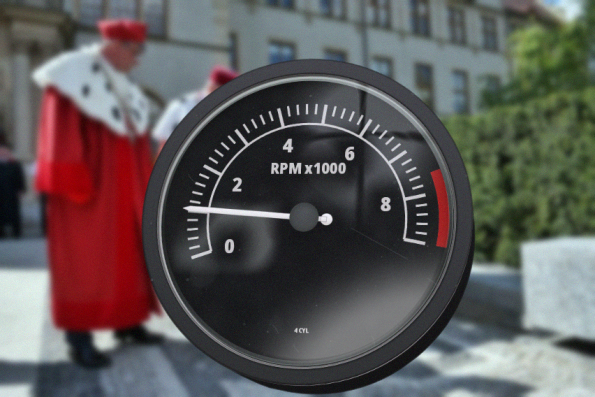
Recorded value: 1000 rpm
